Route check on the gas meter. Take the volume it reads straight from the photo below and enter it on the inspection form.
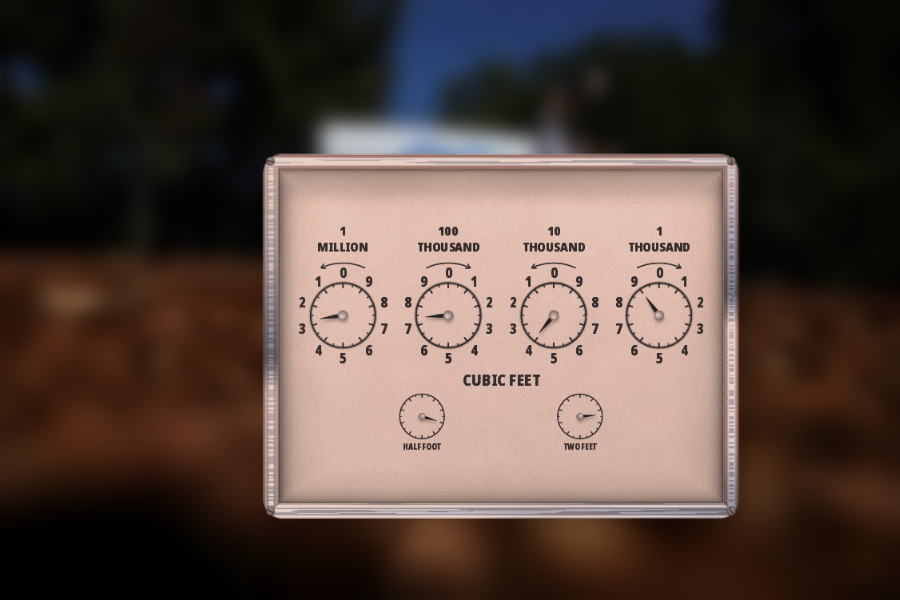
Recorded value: 273900 ft³
